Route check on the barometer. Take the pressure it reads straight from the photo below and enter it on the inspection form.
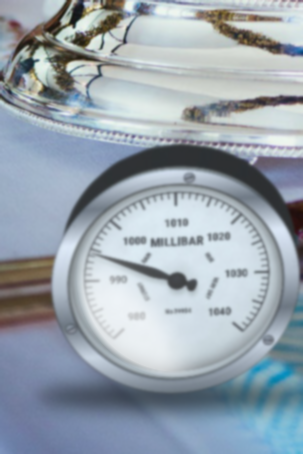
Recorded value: 995 mbar
